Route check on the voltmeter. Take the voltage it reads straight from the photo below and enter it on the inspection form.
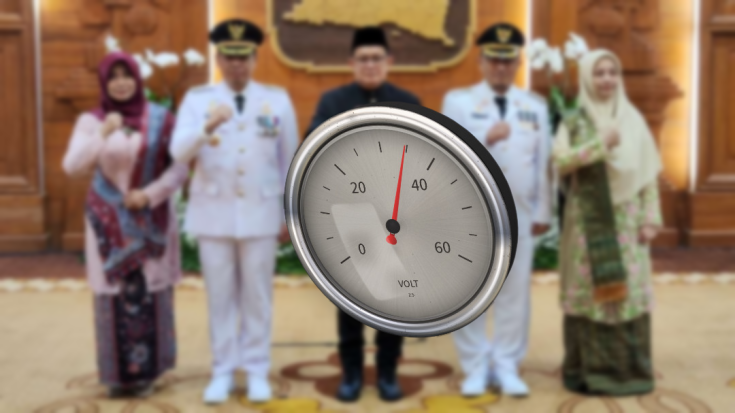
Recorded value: 35 V
